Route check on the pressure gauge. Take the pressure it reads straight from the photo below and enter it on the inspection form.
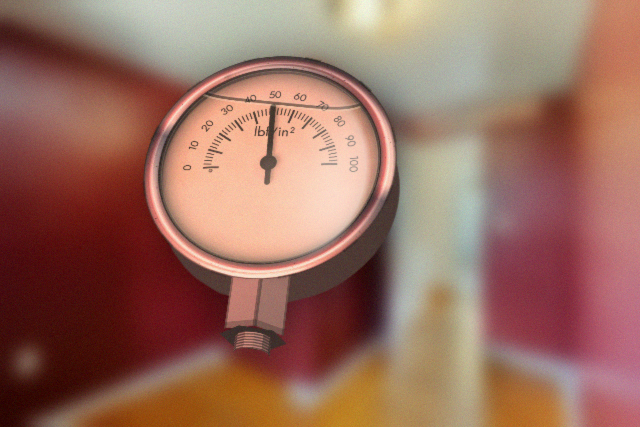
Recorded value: 50 psi
